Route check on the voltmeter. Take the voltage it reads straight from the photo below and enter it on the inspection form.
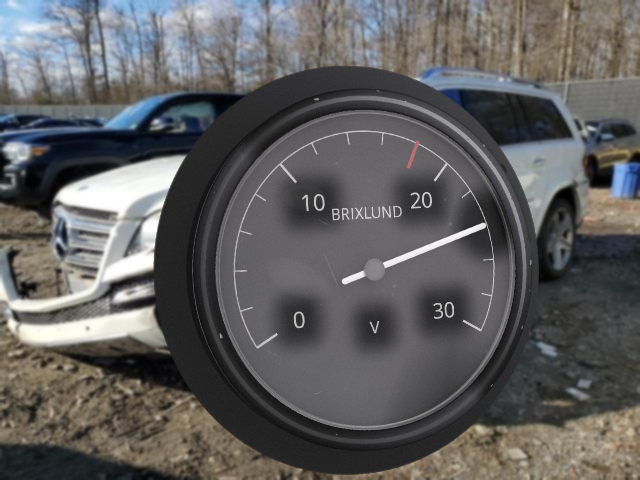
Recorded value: 24 V
